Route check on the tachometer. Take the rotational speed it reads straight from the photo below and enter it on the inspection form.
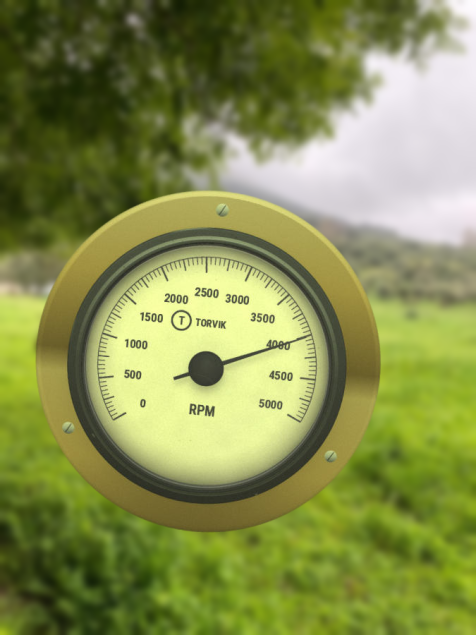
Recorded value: 4000 rpm
